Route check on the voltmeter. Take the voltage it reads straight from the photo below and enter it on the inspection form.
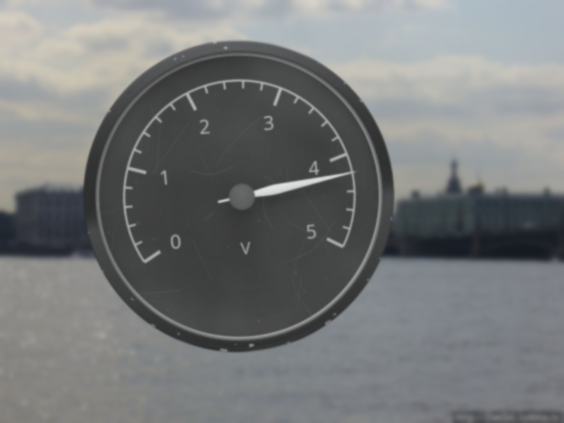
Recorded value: 4.2 V
